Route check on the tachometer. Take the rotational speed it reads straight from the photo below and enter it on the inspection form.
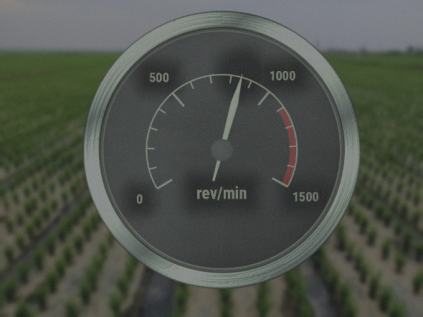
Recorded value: 850 rpm
